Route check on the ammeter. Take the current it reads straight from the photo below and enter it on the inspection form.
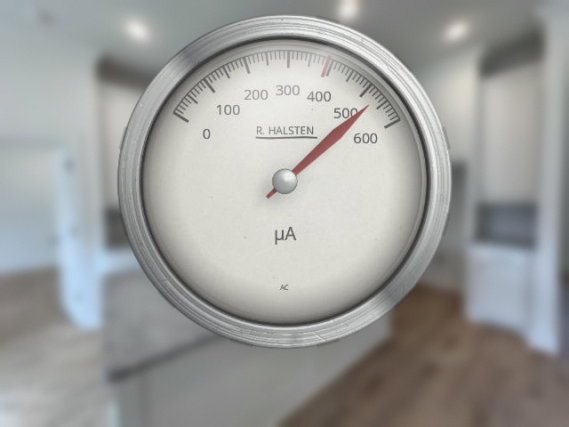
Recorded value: 530 µA
